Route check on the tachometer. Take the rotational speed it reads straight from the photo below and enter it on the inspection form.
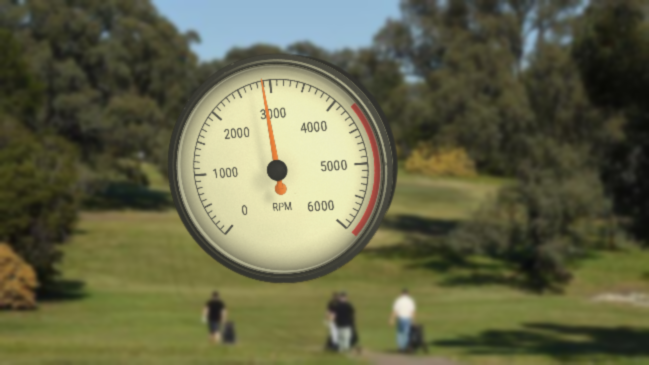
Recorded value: 2900 rpm
